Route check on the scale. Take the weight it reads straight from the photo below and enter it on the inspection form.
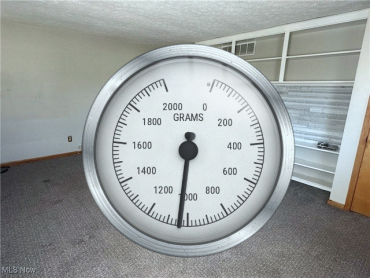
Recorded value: 1040 g
